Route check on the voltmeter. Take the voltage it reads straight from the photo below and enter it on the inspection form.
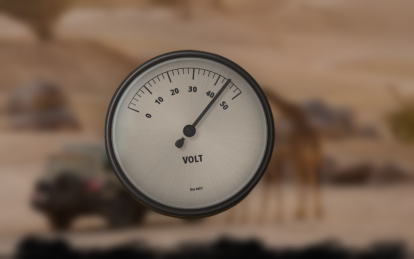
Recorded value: 44 V
